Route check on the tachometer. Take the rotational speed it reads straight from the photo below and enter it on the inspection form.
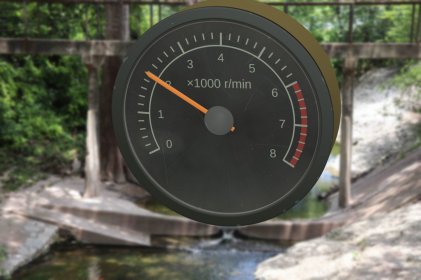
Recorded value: 2000 rpm
